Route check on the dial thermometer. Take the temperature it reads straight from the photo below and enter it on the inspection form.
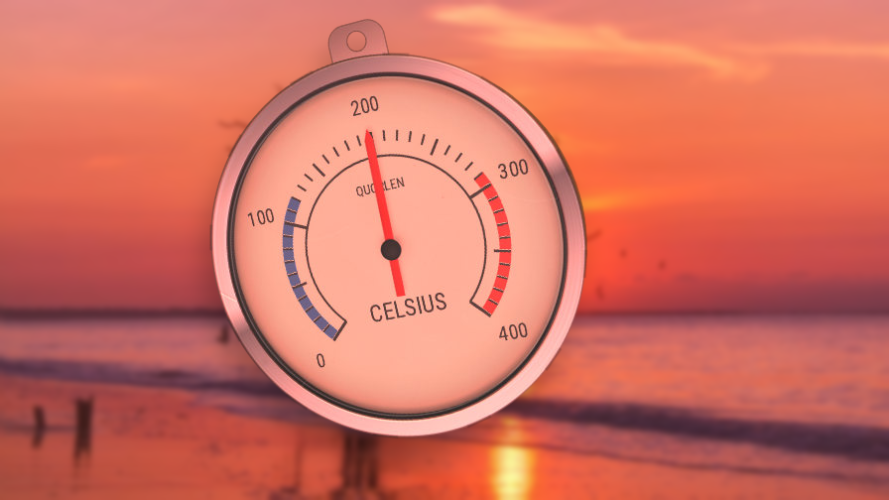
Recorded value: 200 °C
